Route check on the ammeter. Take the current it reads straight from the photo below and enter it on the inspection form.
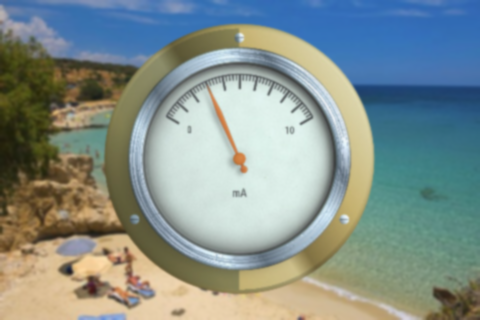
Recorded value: 3 mA
